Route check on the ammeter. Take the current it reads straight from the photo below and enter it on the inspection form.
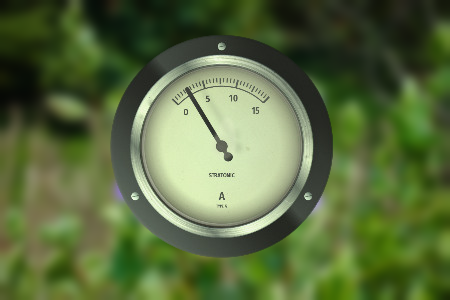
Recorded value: 2.5 A
